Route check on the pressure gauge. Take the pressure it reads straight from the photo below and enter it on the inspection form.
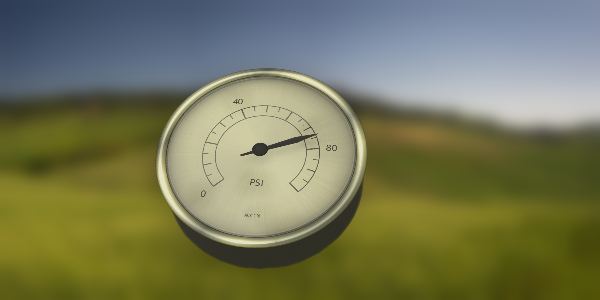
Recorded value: 75 psi
